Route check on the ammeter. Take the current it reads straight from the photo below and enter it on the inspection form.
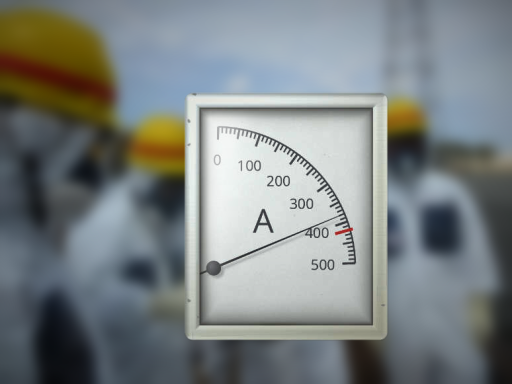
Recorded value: 380 A
